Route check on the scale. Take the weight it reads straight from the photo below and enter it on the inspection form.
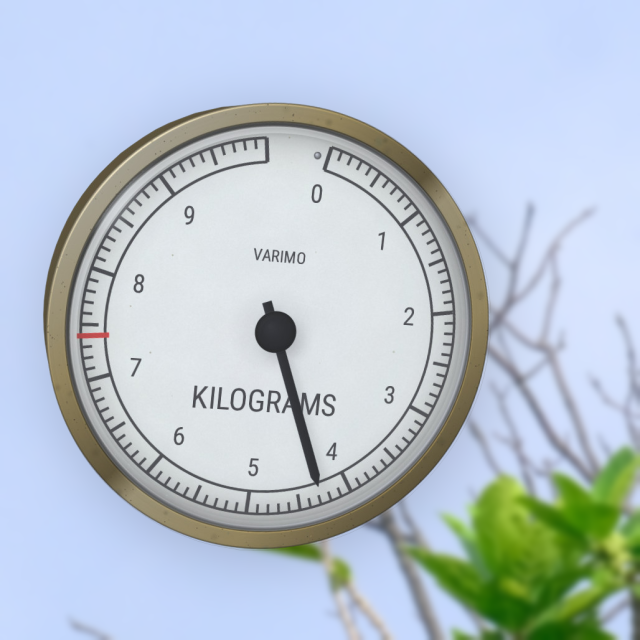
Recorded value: 4.3 kg
